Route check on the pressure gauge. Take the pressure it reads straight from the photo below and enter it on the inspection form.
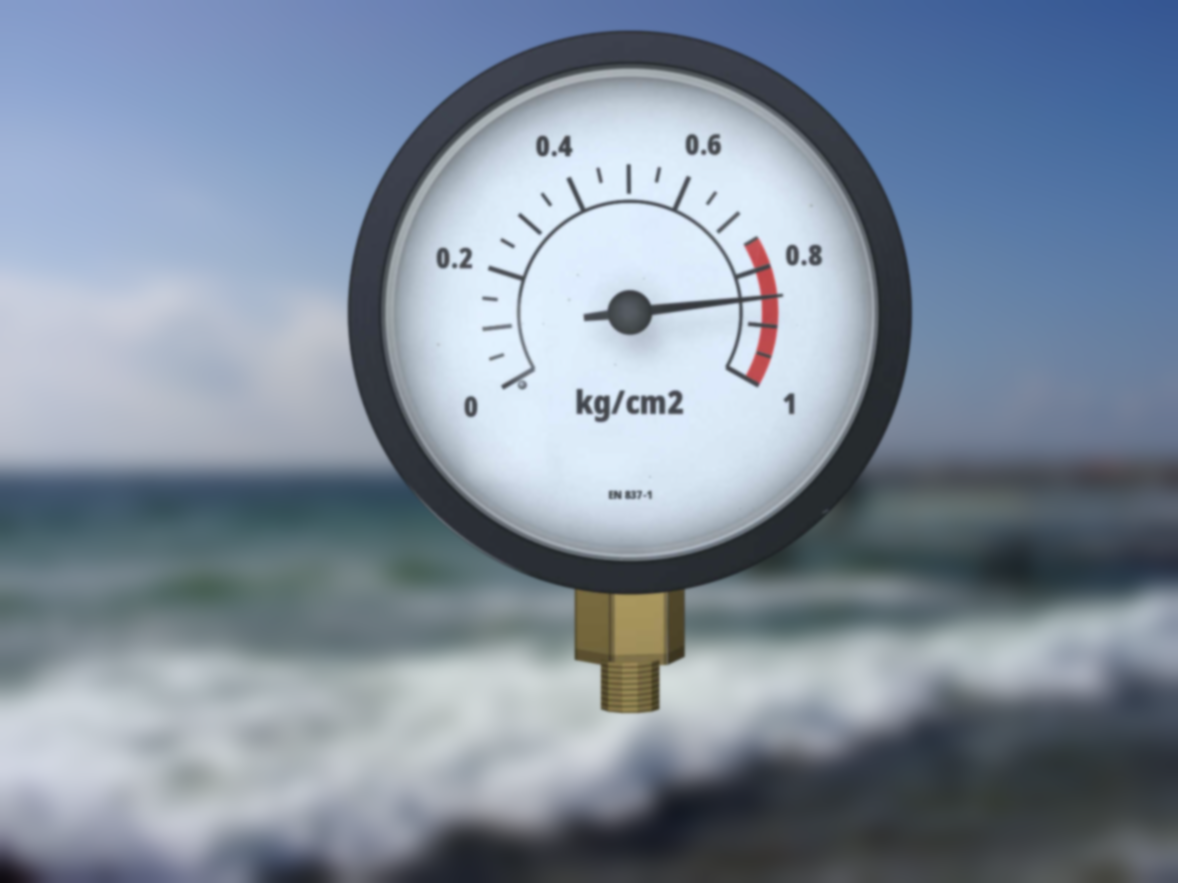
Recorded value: 0.85 kg/cm²
